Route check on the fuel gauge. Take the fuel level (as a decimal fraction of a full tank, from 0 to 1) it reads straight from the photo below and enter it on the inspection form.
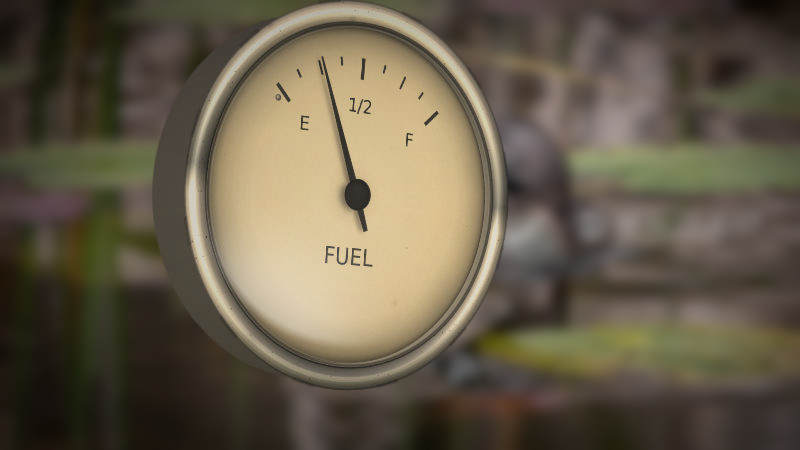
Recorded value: 0.25
